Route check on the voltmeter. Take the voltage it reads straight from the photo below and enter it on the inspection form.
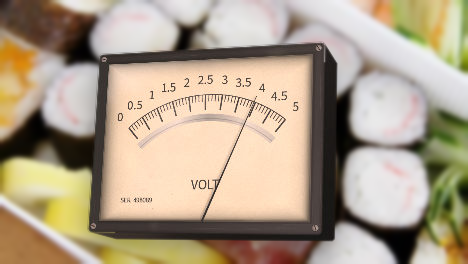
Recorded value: 4 V
